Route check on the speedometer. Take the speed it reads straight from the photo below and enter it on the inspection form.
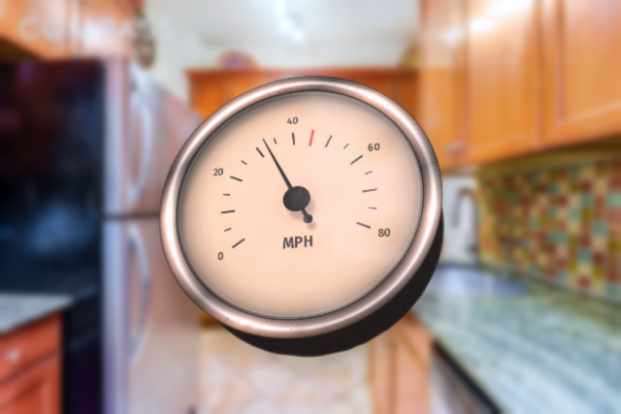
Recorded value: 32.5 mph
